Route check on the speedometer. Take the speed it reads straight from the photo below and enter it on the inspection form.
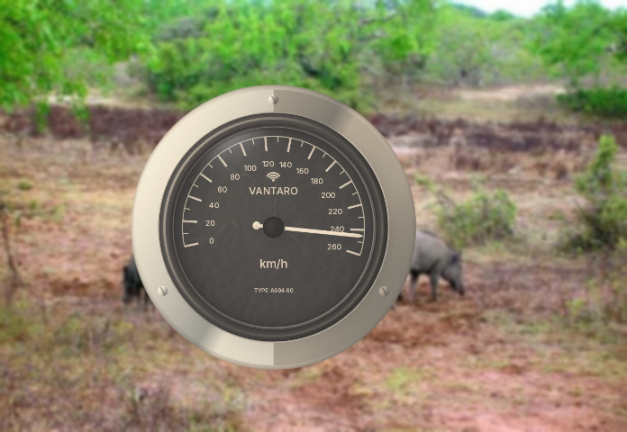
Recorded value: 245 km/h
